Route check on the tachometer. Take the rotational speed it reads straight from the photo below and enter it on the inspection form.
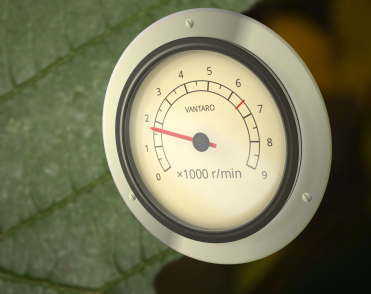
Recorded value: 1750 rpm
